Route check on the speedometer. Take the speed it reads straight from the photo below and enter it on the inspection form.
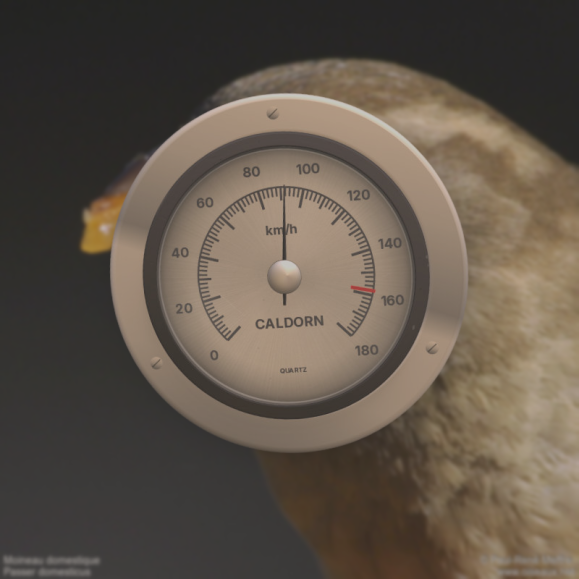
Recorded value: 92 km/h
